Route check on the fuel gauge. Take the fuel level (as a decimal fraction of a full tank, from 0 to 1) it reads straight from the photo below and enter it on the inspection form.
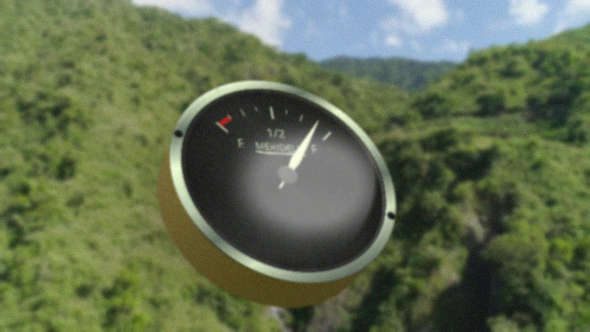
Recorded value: 0.875
